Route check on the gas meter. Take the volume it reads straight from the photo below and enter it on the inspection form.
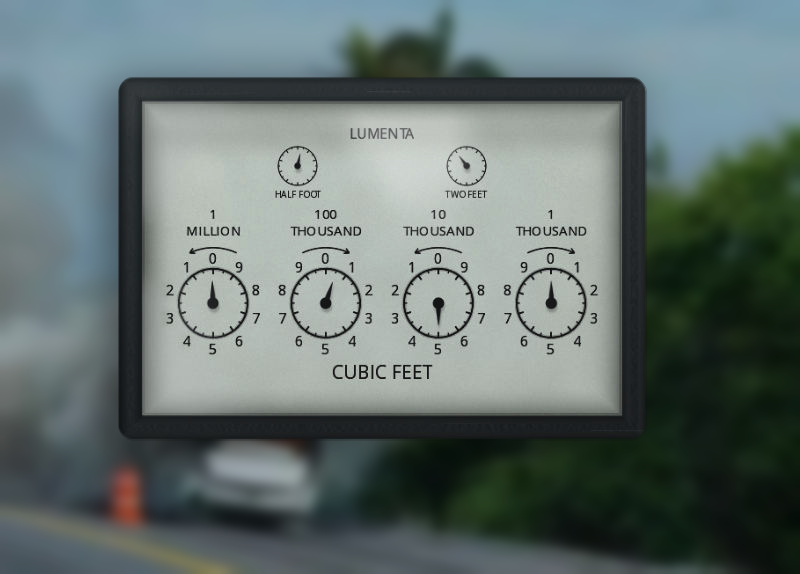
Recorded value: 5000 ft³
